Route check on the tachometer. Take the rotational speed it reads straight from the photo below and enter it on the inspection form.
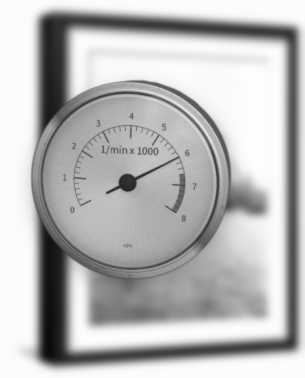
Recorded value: 6000 rpm
